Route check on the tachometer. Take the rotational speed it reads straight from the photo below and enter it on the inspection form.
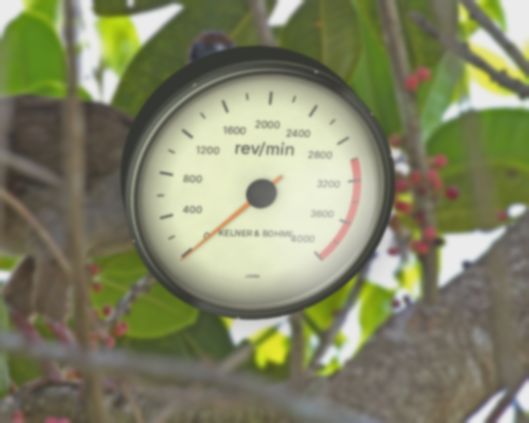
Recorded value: 0 rpm
